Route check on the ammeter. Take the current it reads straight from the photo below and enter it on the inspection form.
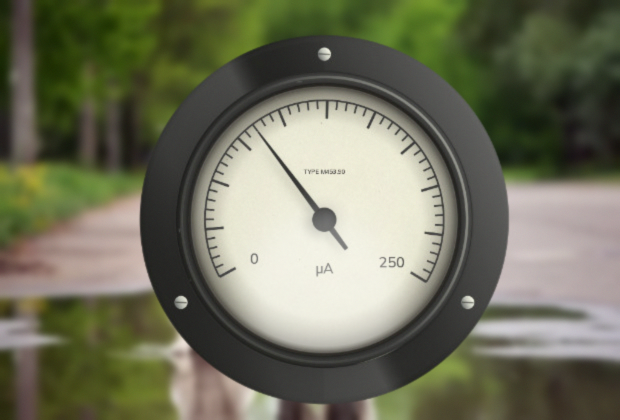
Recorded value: 85 µA
